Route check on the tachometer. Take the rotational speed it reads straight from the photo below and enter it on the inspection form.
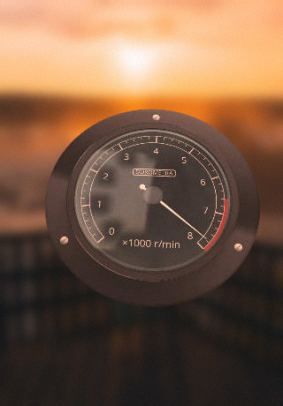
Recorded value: 7800 rpm
